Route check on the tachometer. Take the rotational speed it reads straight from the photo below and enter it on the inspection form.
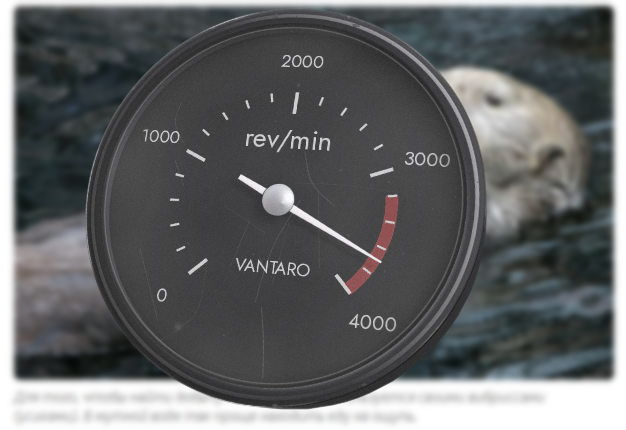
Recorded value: 3700 rpm
